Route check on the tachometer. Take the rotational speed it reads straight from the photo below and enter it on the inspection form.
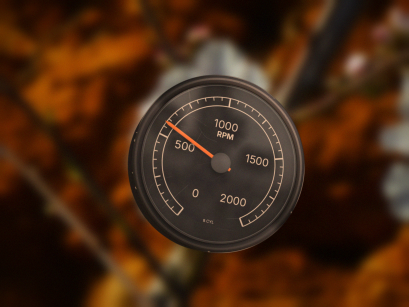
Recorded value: 575 rpm
